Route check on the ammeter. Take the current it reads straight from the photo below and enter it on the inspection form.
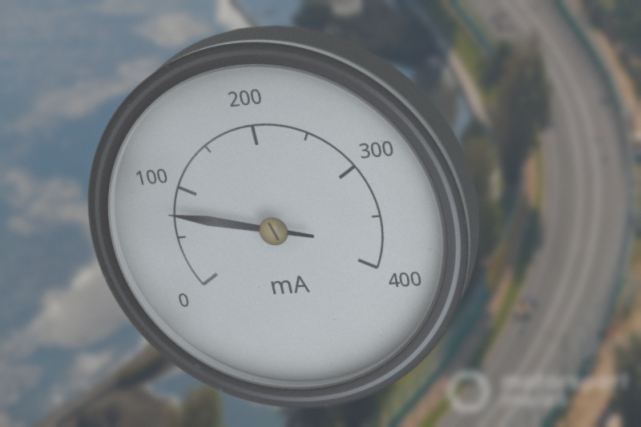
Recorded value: 75 mA
